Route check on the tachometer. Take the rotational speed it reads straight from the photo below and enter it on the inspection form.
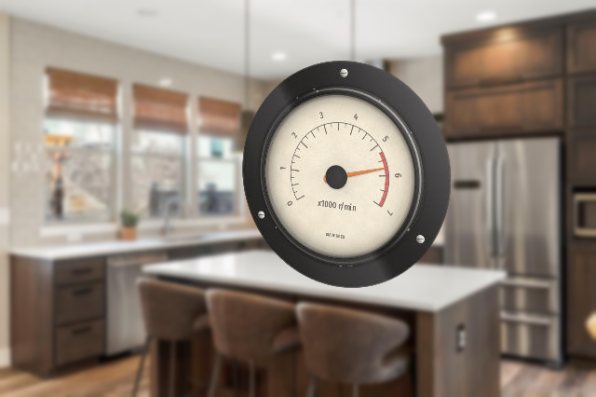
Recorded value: 5750 rpm
